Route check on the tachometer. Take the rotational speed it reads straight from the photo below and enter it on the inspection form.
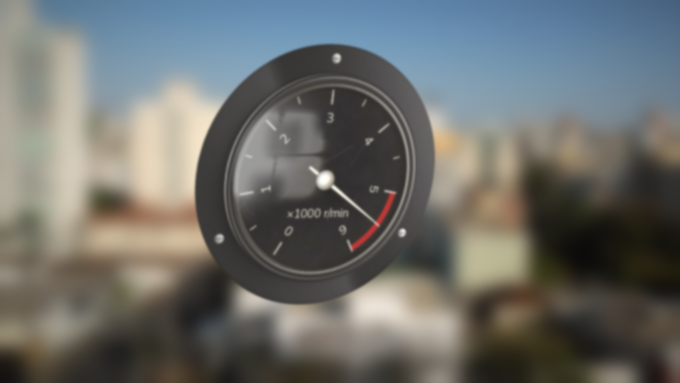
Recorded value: 5500 rpm
